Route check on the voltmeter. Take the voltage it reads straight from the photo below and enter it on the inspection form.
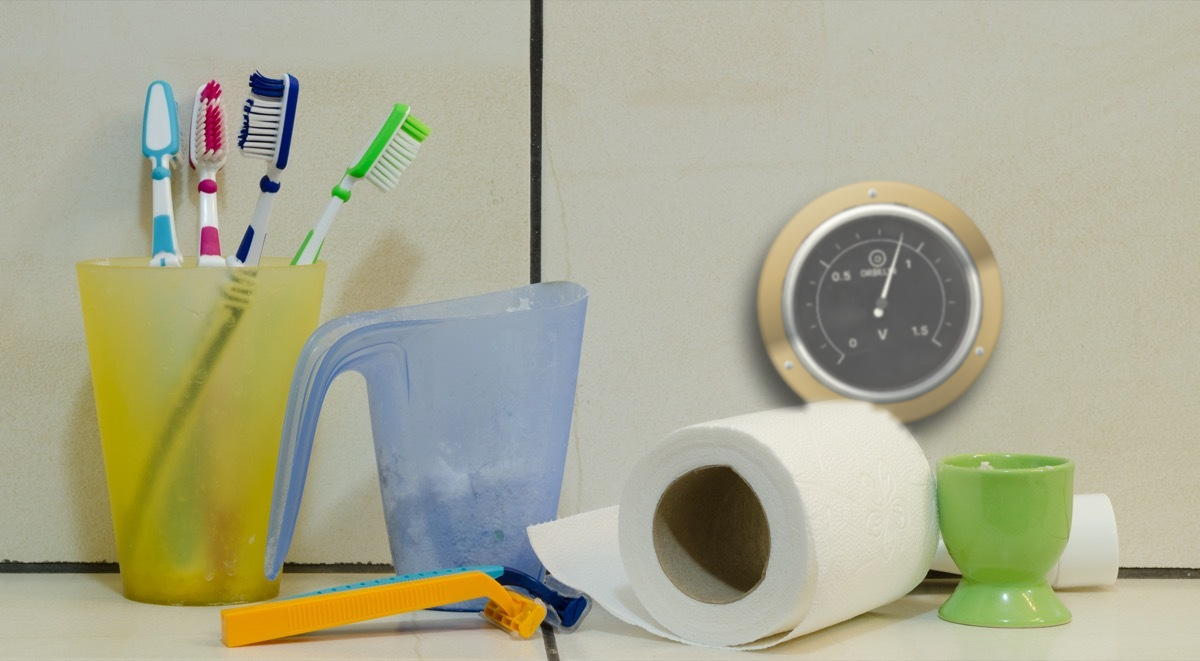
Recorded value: 0.9 V
